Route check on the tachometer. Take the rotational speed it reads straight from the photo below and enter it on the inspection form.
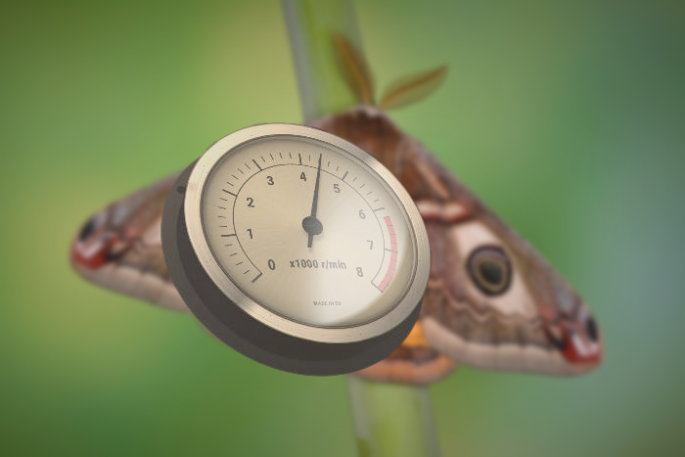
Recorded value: 4400 rpm
